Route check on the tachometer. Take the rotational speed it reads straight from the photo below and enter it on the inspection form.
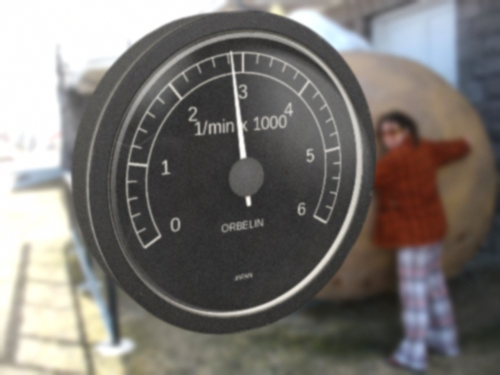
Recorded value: 2800 rpm
